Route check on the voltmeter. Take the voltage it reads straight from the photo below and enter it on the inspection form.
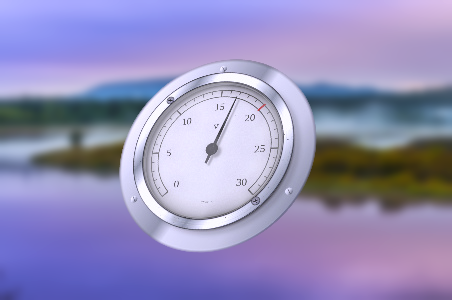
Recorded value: 17 V
